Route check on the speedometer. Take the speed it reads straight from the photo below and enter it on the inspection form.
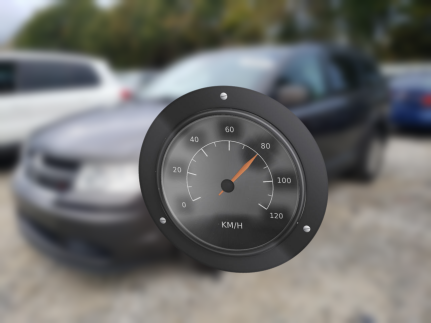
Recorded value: 80 km/h
